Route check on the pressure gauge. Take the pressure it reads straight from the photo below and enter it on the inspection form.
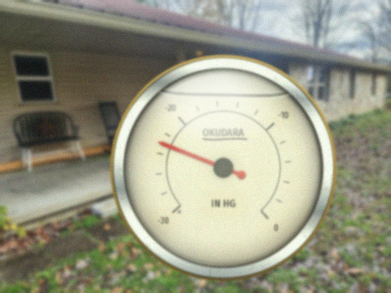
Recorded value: -23 inHg
